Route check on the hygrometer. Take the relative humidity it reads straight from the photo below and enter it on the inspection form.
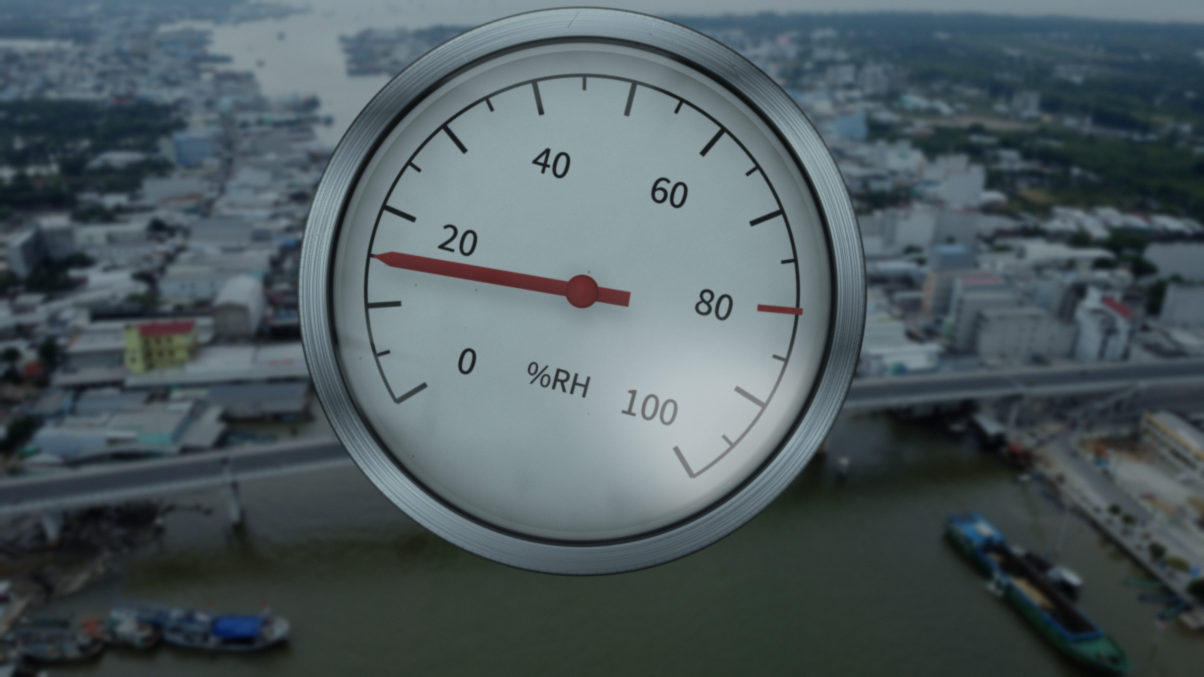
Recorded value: 15 %
